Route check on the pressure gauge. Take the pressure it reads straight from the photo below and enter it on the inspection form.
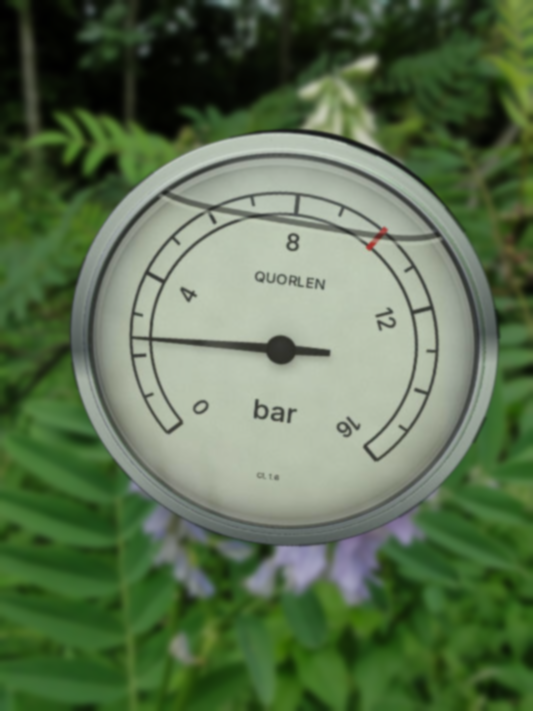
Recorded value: 2.5 bar
